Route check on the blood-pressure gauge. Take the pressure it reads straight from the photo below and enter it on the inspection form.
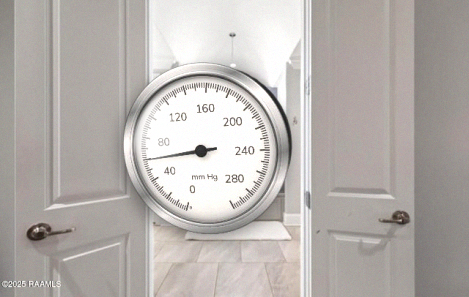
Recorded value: 60 mmHg
